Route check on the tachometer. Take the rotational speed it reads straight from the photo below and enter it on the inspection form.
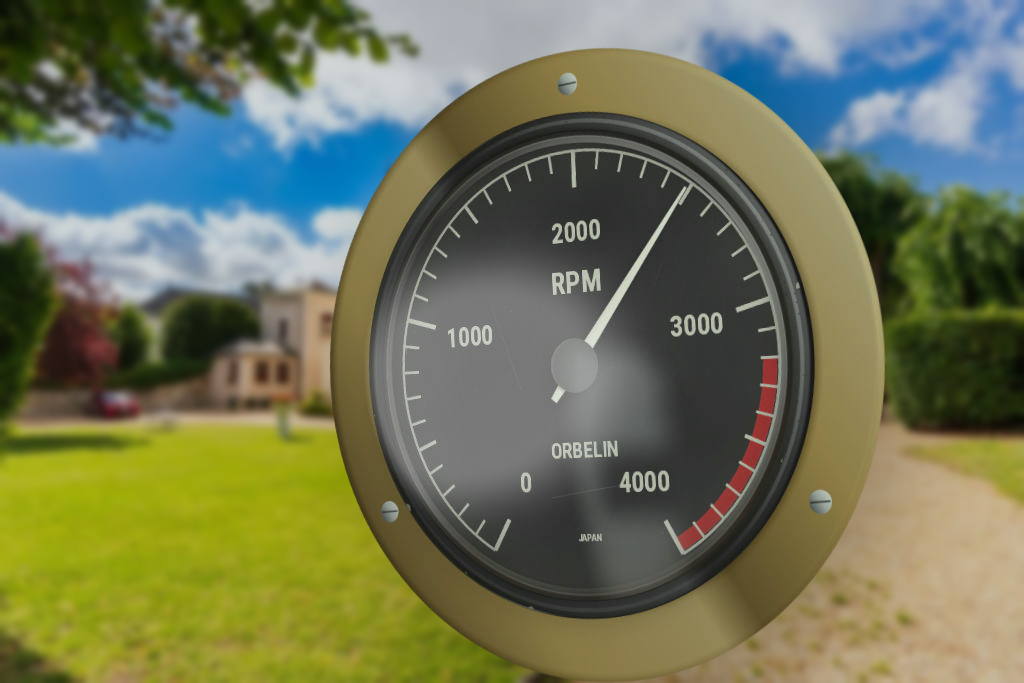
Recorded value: 2500 rpm
